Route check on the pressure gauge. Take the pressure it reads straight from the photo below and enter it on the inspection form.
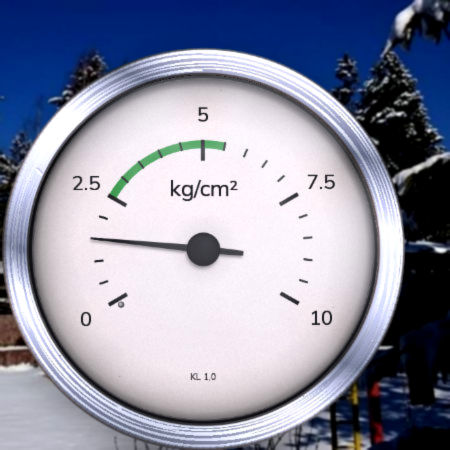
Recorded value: 1.5 kg/cm²
